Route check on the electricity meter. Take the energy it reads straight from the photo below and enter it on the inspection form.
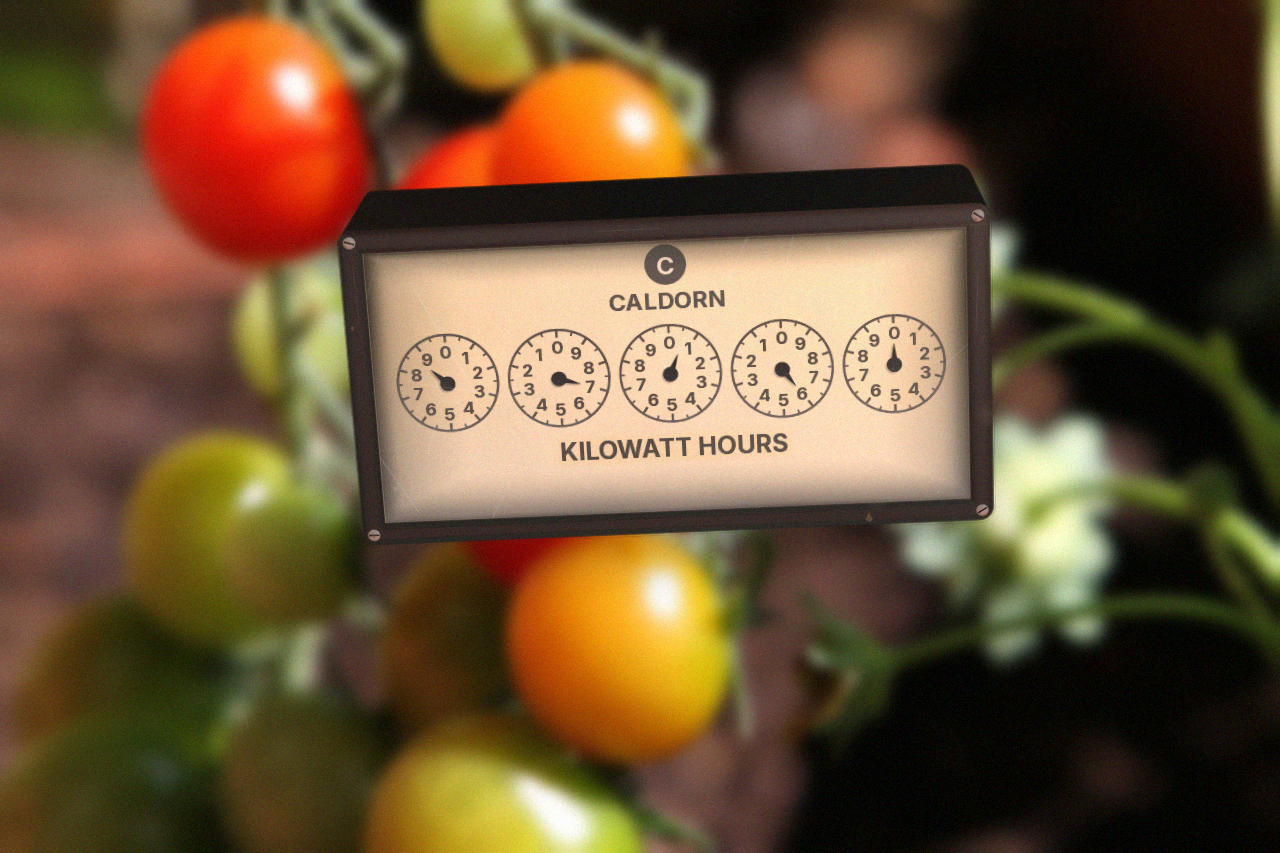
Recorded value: 87060 kWh
